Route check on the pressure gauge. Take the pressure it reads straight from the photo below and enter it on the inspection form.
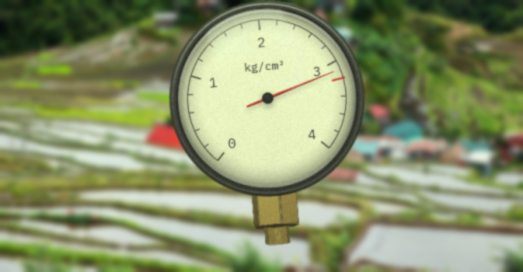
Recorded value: 3.1 kg/cm²
